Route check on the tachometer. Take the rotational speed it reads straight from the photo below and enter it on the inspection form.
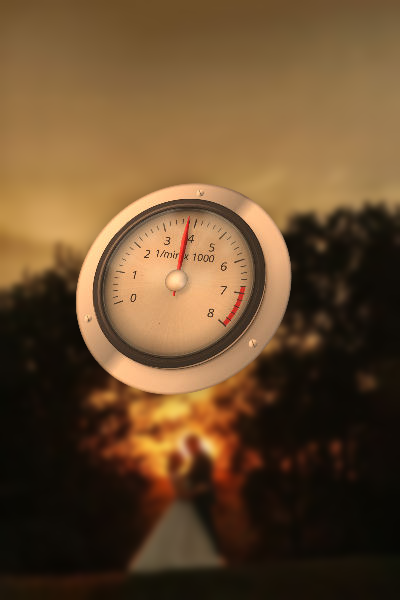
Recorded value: 3800 rpm
